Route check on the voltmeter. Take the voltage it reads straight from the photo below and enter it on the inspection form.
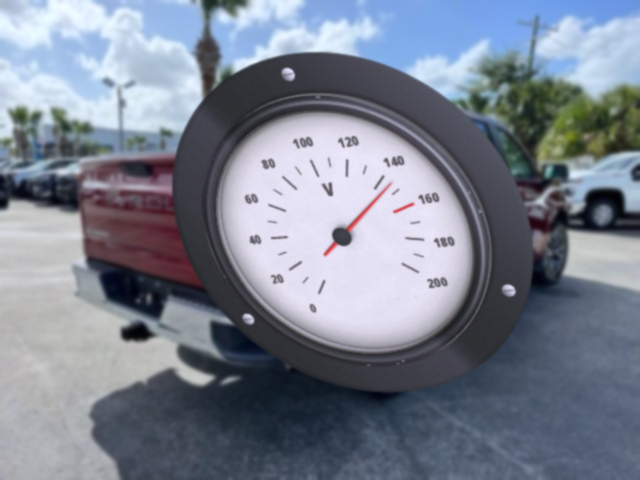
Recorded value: 145 V
